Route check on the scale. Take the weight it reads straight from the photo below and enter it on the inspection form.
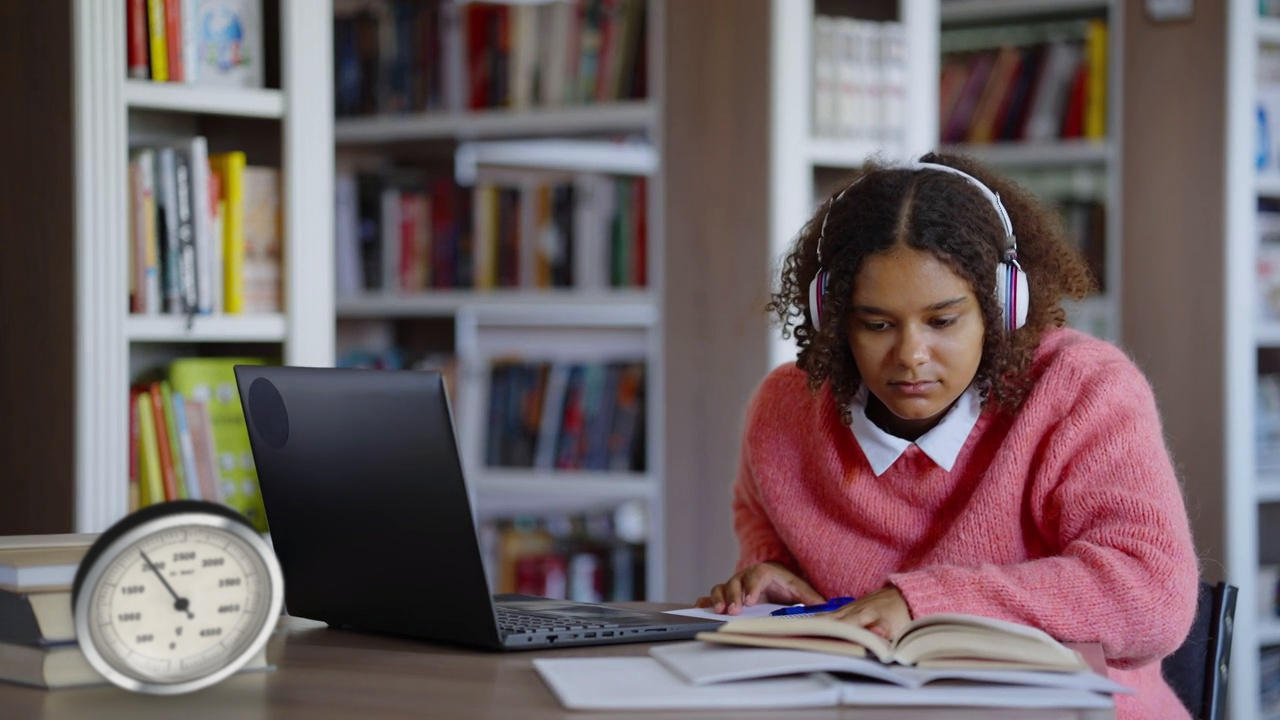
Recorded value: 2000 g
